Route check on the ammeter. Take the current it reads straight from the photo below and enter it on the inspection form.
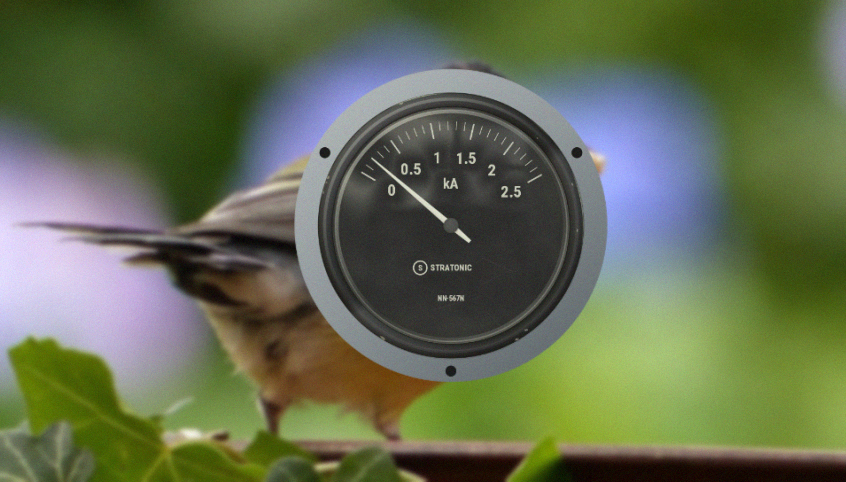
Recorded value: 0.2 kA
